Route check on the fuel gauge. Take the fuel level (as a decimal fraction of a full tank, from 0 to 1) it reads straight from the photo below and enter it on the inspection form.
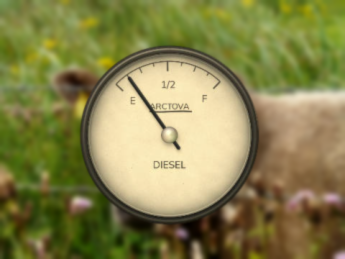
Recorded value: 0.125
